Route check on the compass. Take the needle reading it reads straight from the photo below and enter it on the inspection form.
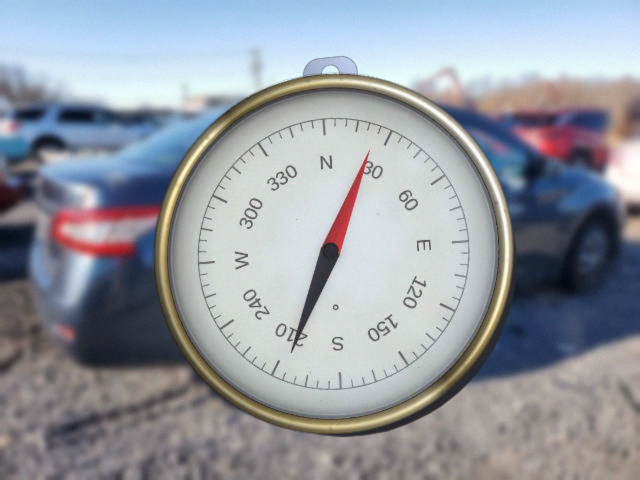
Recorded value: 25 °
